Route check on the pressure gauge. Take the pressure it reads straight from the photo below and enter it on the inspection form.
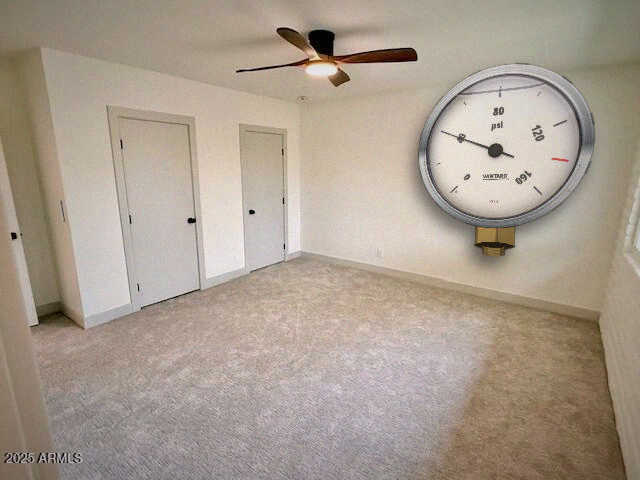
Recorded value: 40 psi
